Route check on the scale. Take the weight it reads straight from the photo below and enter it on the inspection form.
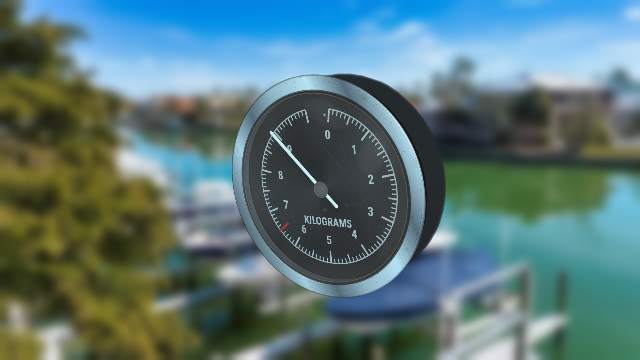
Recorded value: 9 kg
